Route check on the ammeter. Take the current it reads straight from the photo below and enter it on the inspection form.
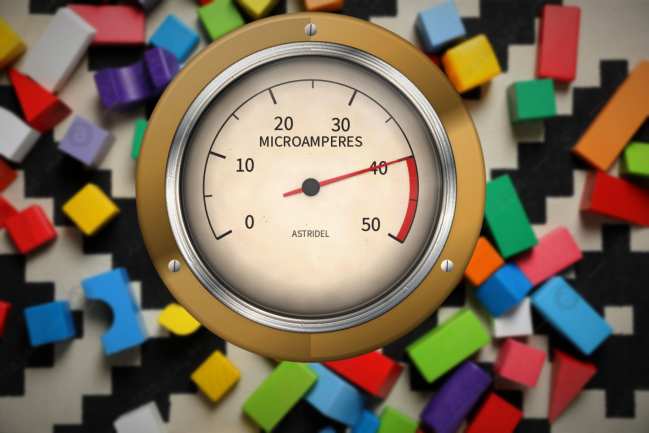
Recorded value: 40 µA
